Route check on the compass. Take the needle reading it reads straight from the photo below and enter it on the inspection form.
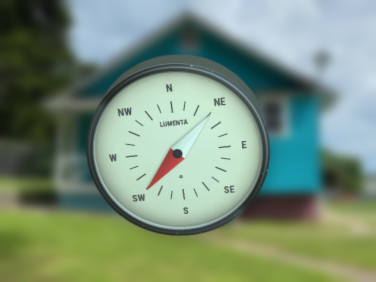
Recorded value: 225 °
